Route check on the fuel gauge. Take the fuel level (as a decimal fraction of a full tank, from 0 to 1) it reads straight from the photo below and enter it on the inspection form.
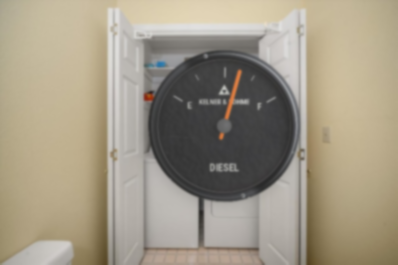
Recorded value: 0.625
